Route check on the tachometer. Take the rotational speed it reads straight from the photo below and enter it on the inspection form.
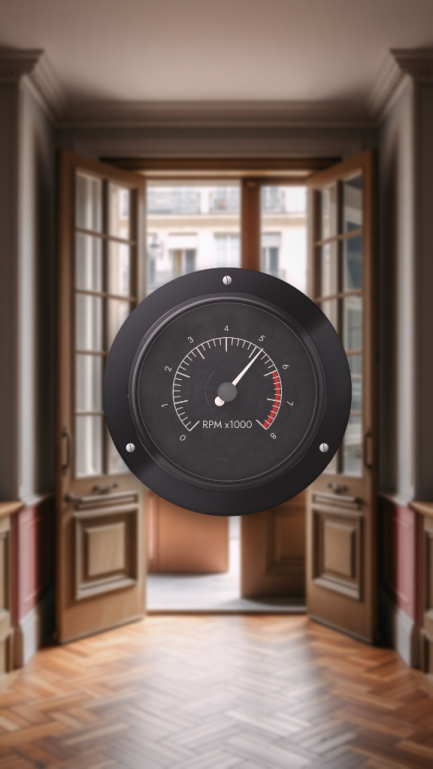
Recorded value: 5200 rpm
